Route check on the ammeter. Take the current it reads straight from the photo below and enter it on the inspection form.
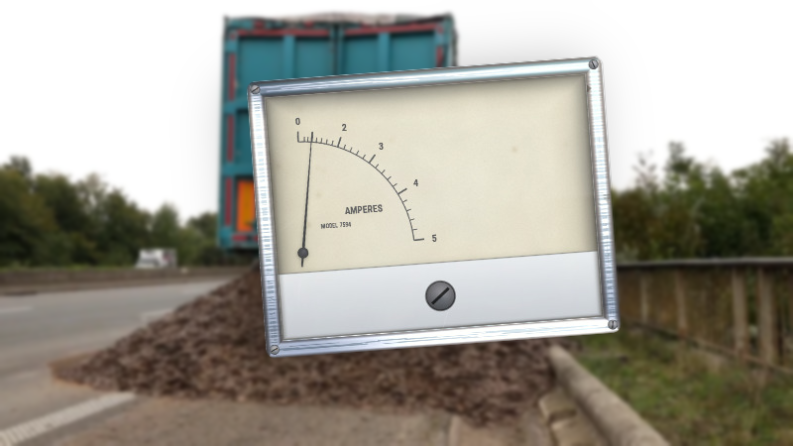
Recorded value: 1 A
